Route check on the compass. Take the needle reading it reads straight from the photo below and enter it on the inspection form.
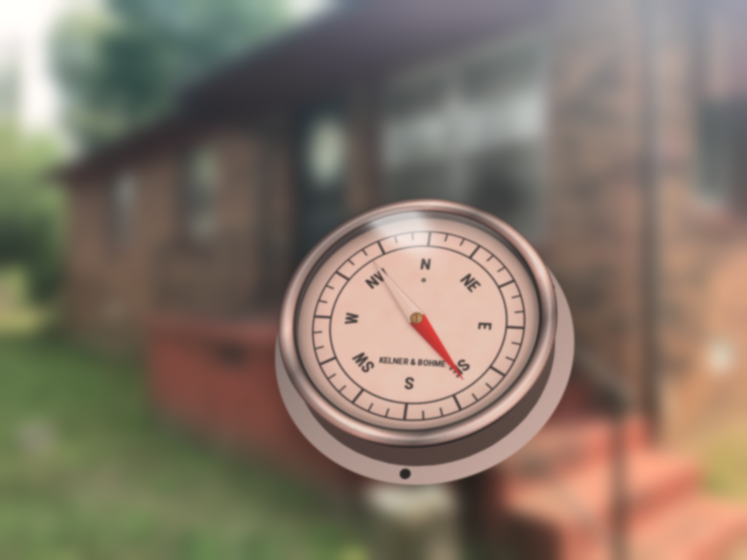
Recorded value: 140 °
